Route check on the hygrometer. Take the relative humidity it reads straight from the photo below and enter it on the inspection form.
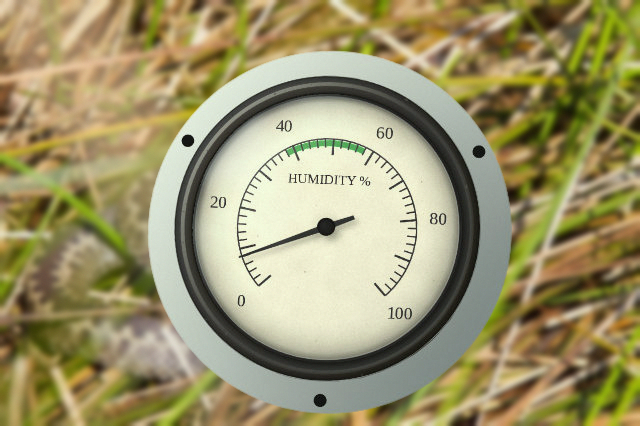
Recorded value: 8 %
